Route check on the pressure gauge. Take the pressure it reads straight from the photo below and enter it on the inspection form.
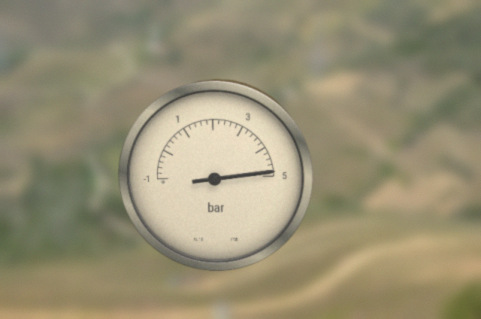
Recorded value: 4.8 bar
